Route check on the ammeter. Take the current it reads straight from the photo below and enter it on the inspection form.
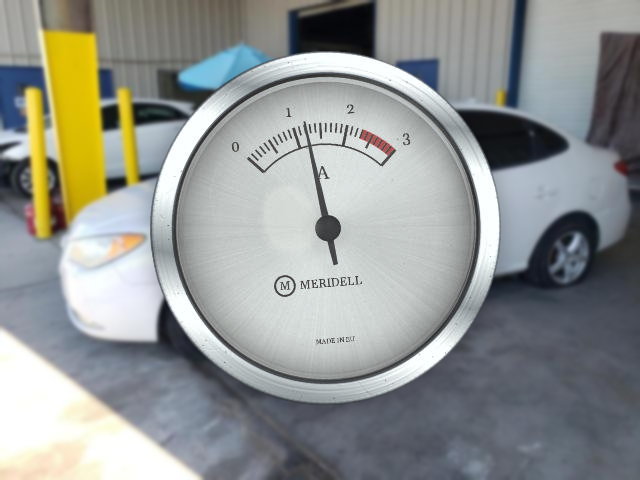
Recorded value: 1.2 A
